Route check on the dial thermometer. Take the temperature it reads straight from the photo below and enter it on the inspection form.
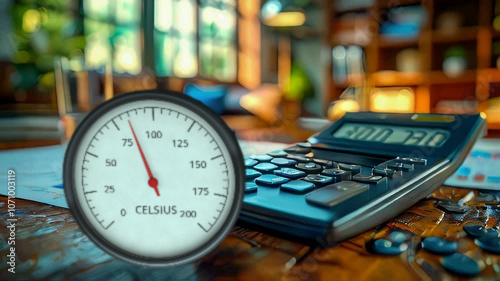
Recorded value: 85 °C
